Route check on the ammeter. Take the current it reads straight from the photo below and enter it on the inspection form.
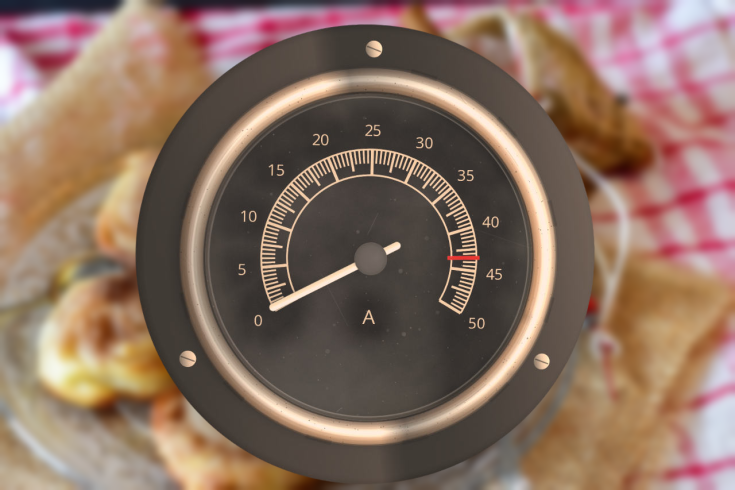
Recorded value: 0.5 A
